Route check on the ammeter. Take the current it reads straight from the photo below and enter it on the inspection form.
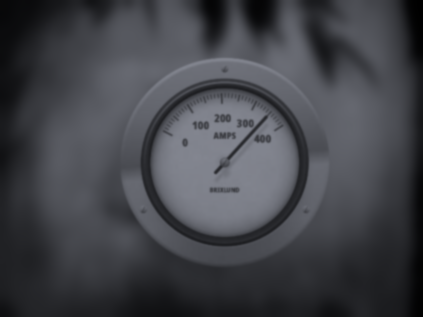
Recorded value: 350 A
